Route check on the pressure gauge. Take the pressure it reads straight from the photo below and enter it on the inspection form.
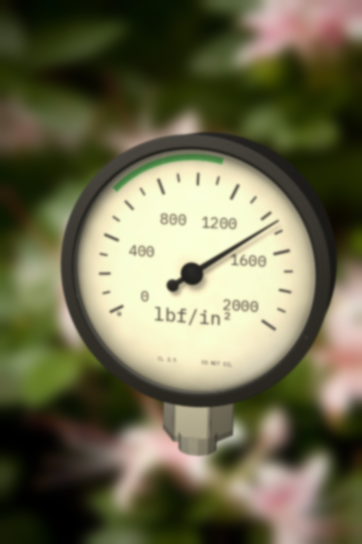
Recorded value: 1450 psi
